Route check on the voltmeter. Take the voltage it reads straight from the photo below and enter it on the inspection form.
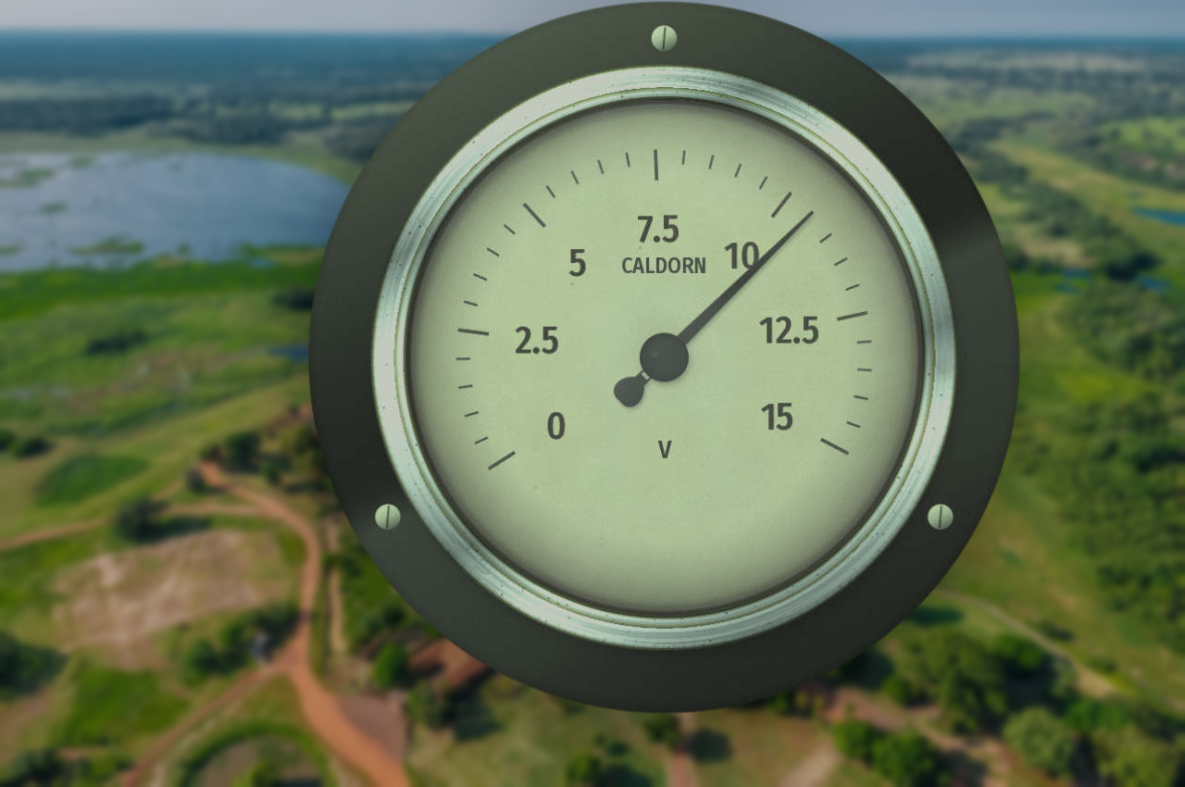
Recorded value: 10.5 V
